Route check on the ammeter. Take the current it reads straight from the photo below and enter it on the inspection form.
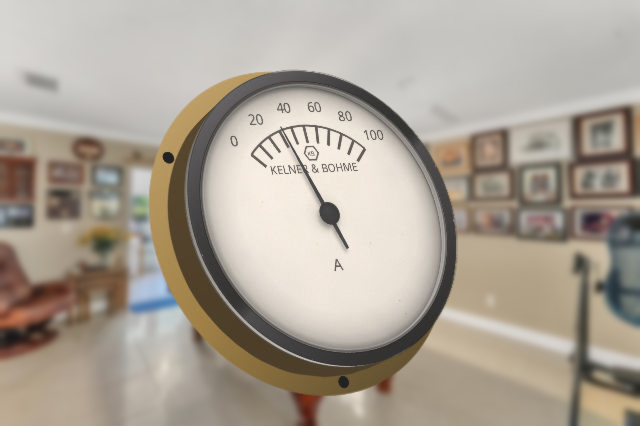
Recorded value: 30 A
